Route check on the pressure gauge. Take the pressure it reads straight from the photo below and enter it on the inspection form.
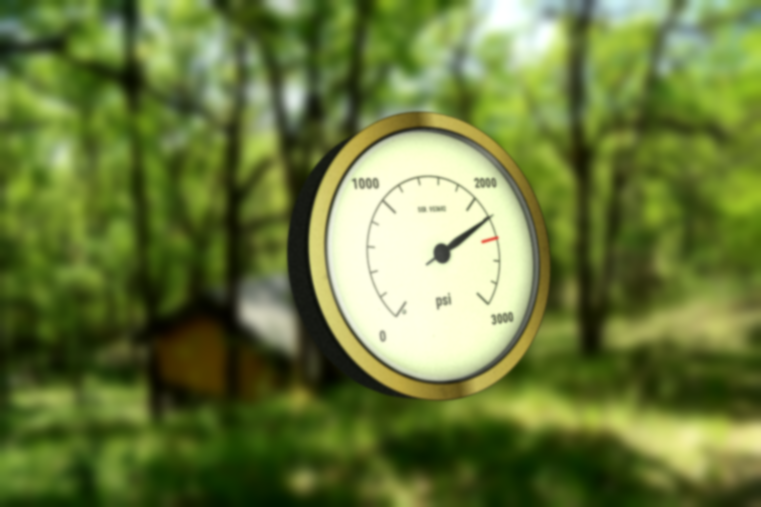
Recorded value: 2200 psi
